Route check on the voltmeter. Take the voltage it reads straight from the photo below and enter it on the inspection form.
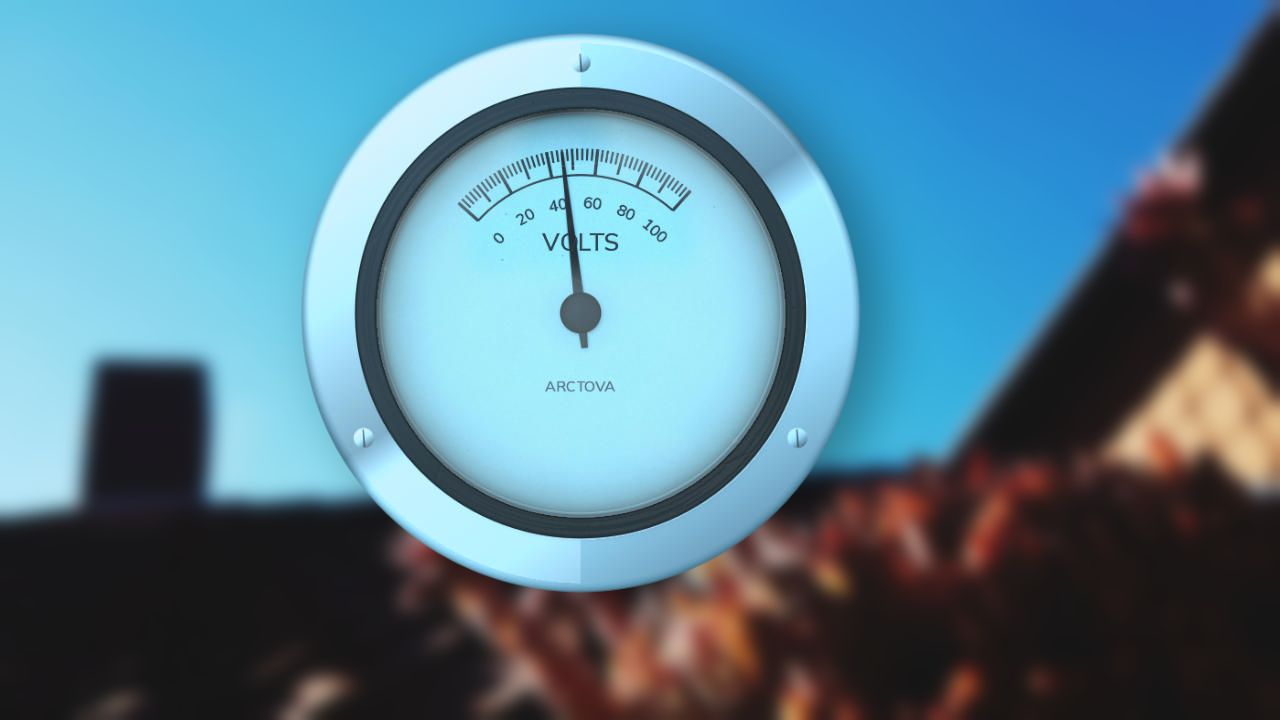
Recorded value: 46 V
